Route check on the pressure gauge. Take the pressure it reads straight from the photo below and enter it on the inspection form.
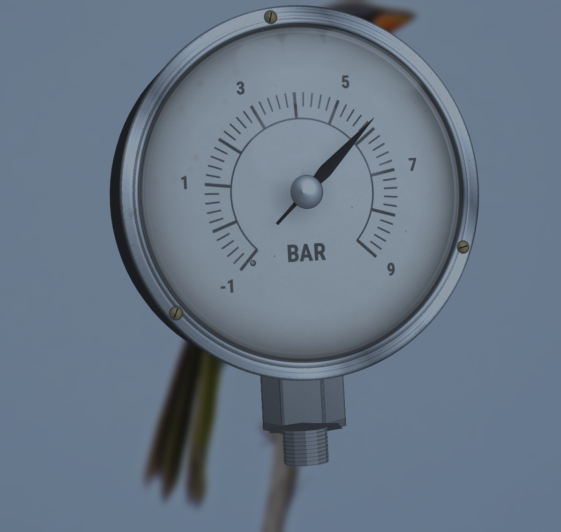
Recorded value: 5.8 bar
